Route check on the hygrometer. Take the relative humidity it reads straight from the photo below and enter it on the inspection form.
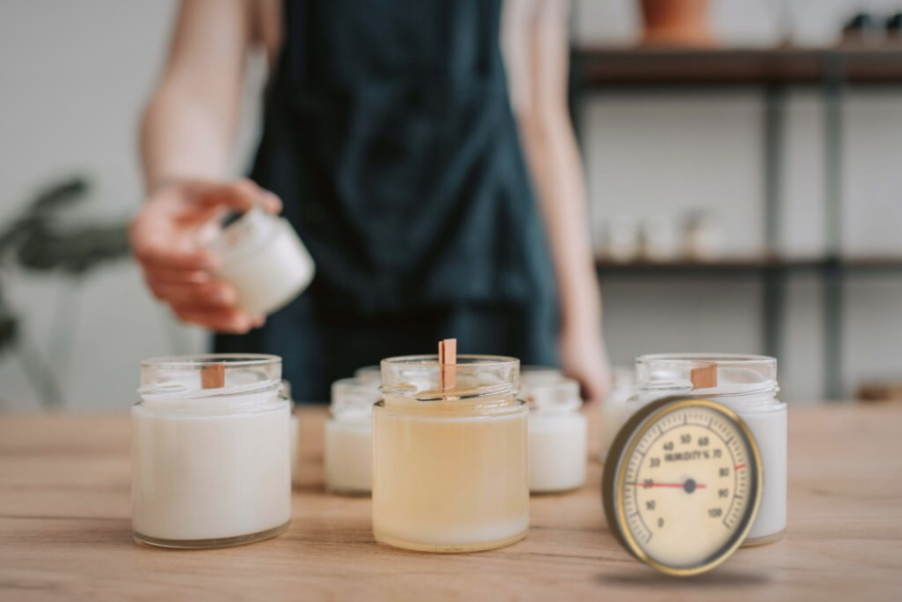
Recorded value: 20 %
